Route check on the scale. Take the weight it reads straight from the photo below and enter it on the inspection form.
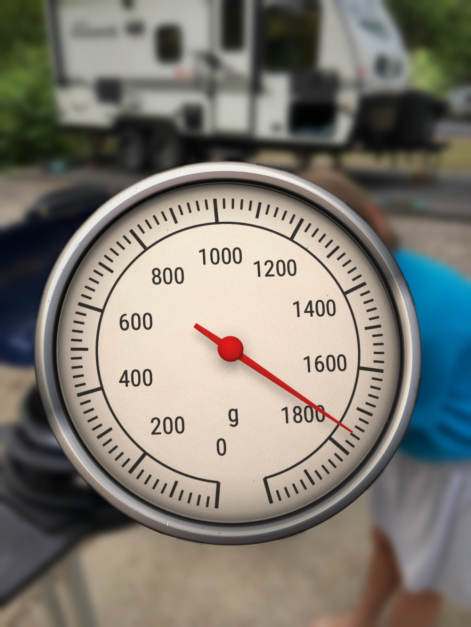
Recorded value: 1760 g
